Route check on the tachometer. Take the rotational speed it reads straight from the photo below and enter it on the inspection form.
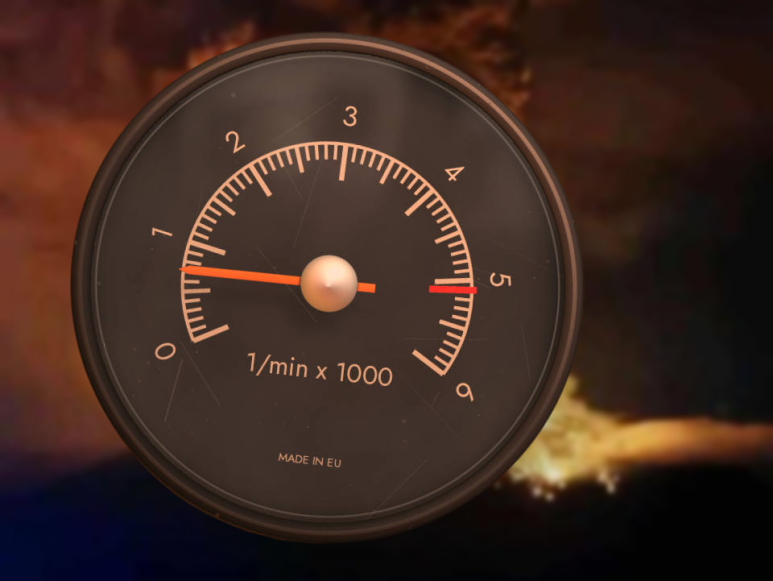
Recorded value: 700 rpm
